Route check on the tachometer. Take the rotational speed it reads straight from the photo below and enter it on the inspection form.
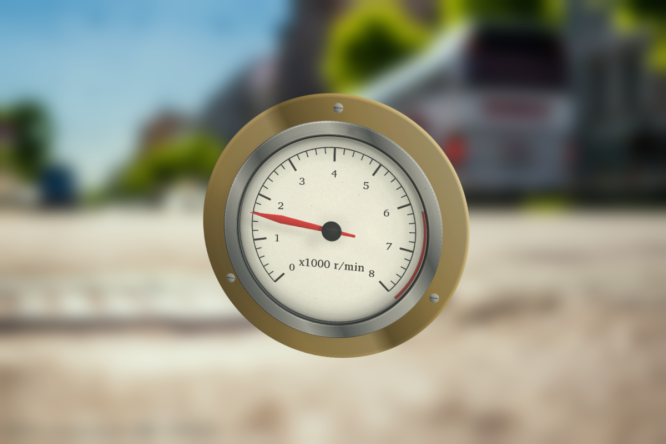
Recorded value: 1600 rpm
